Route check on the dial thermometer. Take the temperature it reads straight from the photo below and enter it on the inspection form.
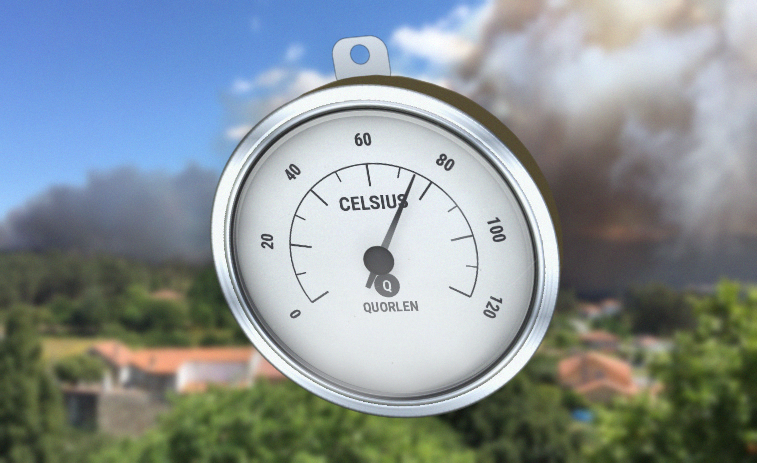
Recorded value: 75 °C
